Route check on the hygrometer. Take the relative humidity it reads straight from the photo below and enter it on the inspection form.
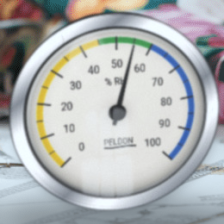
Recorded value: 55 %
